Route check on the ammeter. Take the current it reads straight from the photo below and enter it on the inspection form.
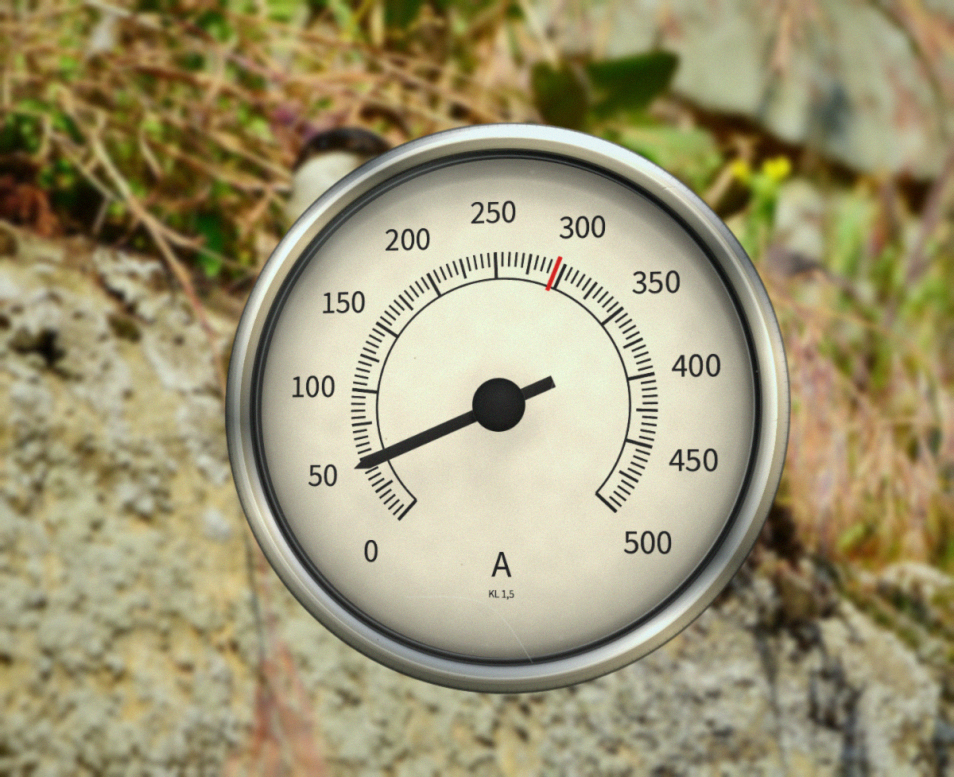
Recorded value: 45 A
